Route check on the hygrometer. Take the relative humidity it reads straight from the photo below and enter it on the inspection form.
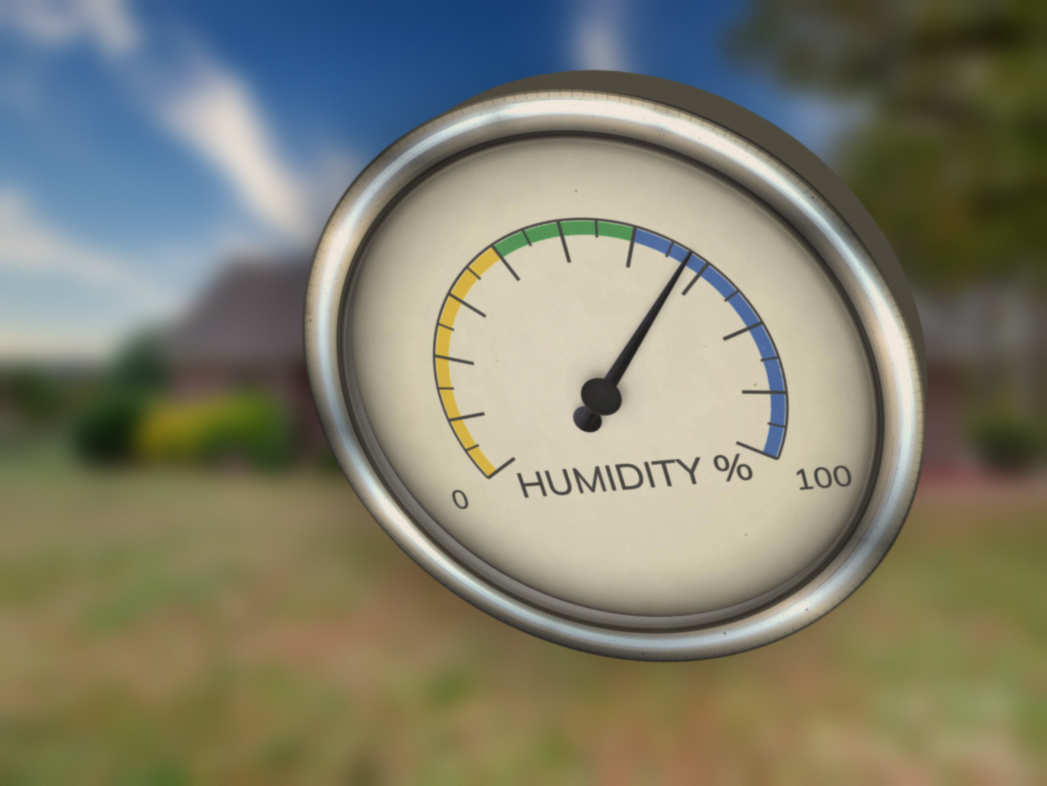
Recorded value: 67.5 %
